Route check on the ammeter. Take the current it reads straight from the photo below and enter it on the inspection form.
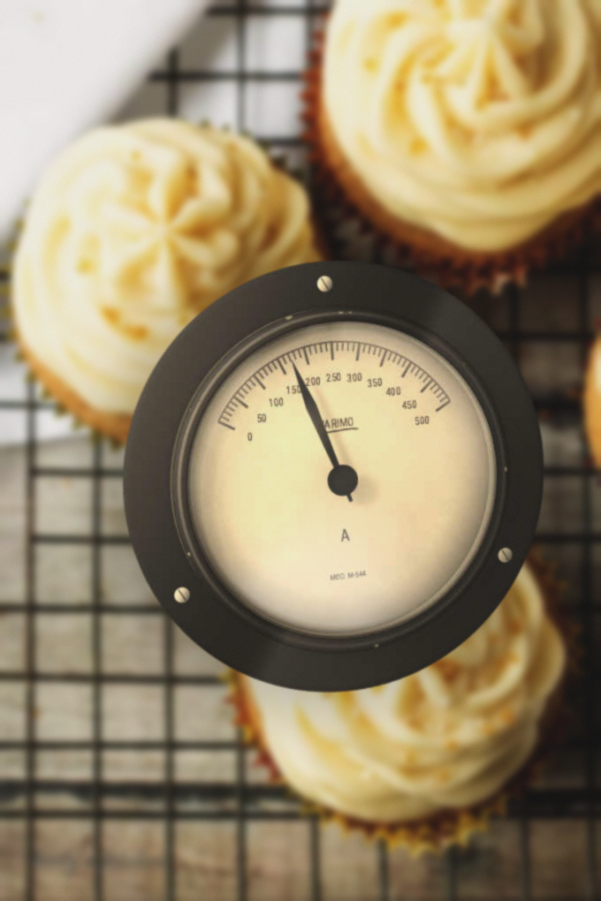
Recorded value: 170 A
